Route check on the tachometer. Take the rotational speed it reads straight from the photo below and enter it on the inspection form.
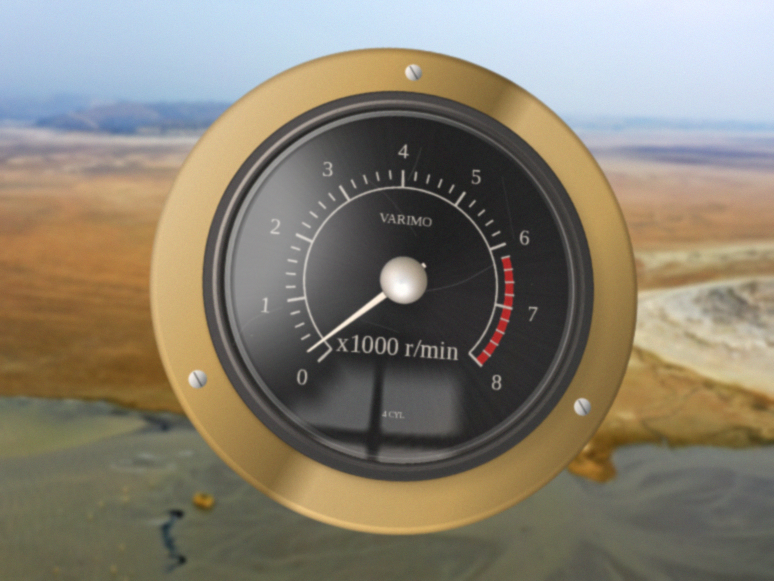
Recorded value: 200 rpm
